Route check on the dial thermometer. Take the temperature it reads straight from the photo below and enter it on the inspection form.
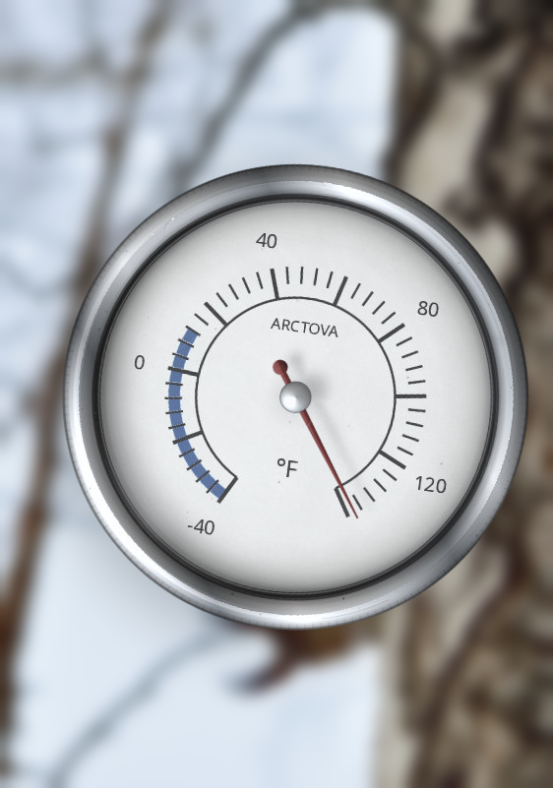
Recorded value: 138 °F
